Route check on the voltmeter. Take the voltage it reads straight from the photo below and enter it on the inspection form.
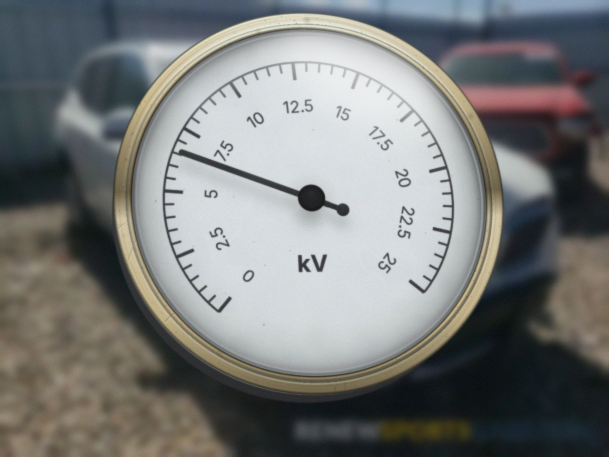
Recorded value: 6.5 kV
